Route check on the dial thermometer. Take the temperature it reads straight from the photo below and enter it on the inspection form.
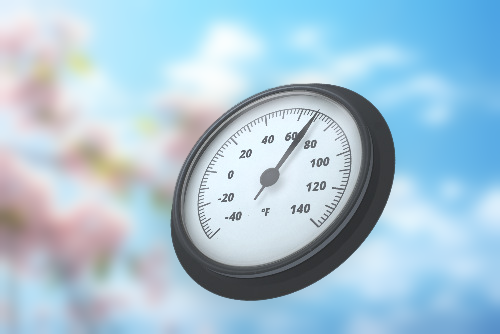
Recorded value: 70 °F
